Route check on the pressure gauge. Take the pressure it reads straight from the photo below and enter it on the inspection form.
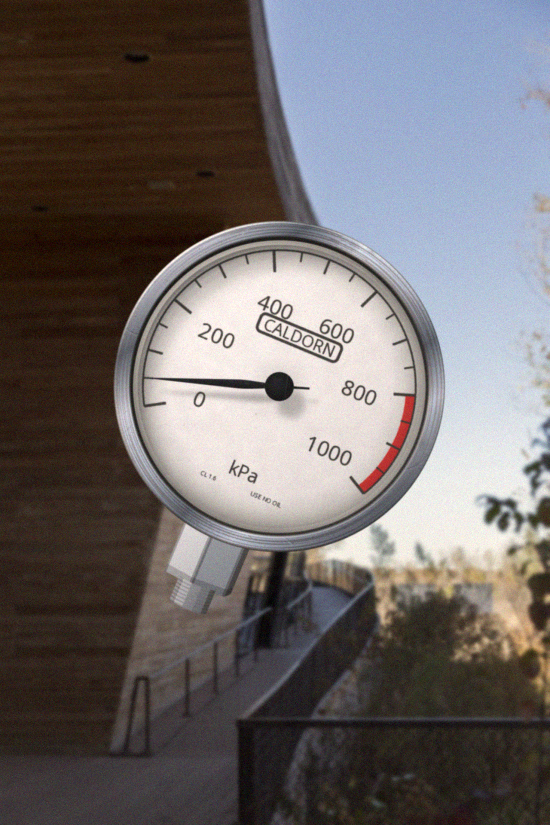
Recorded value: 50 kPa
